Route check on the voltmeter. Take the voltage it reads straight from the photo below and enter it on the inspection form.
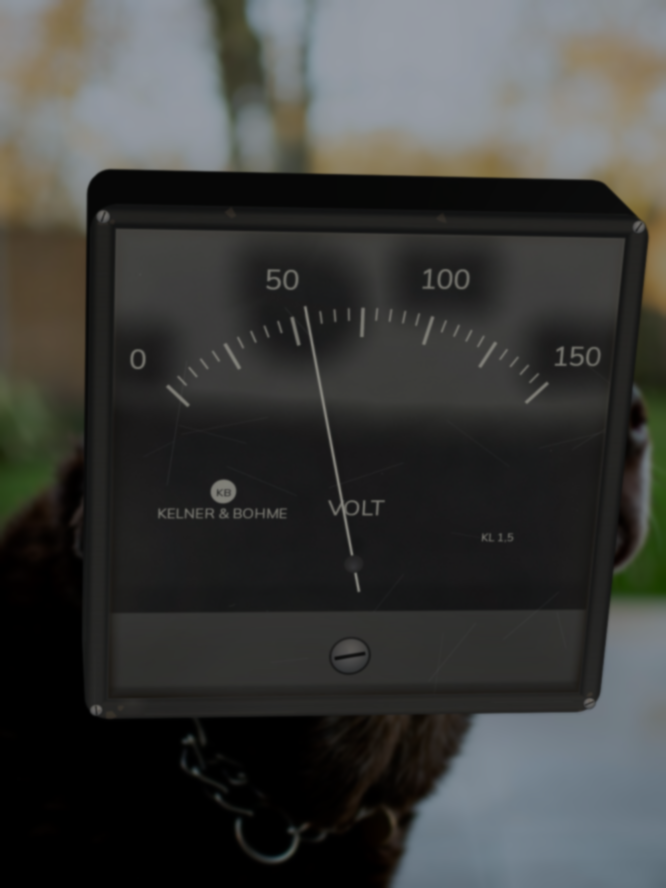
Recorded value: 55 V
